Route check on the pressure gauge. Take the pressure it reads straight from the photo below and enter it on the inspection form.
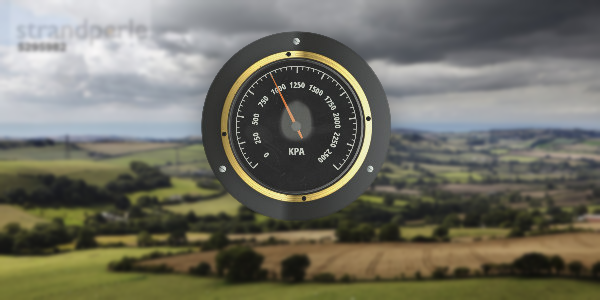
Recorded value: 1000 kPa
